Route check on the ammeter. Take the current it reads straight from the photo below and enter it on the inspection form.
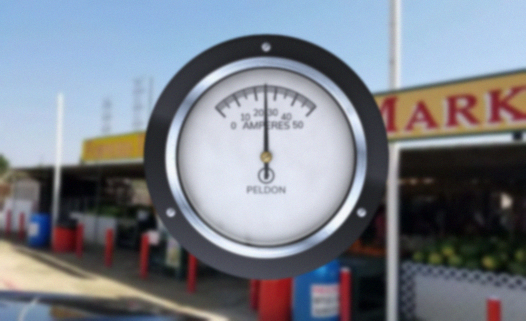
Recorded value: 25 A
